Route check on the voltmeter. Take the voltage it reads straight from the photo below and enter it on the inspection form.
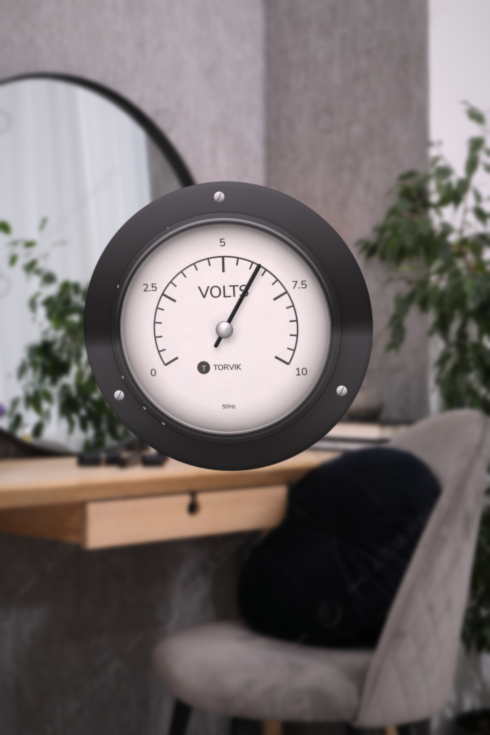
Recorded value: 6.25 V
